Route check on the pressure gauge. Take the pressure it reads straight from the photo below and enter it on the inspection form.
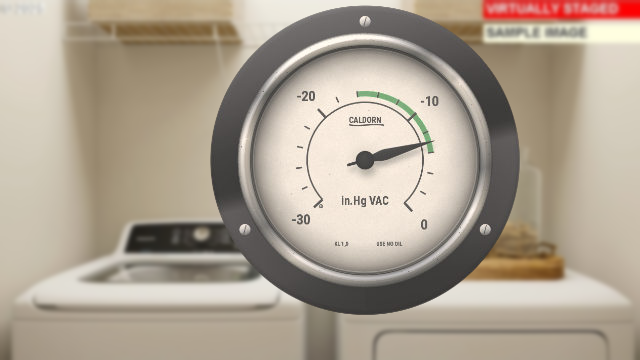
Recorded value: -7 inHg
